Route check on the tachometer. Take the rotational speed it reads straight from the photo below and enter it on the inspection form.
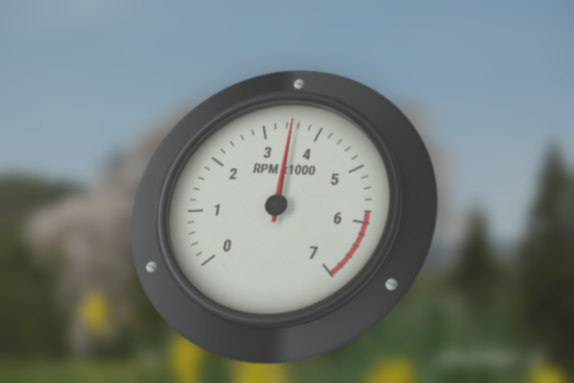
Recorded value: 3500 rpm
